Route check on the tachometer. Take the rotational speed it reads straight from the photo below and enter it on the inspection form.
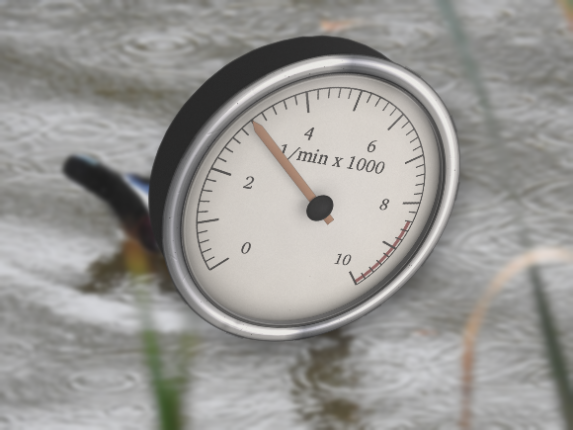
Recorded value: 3000 rpm
